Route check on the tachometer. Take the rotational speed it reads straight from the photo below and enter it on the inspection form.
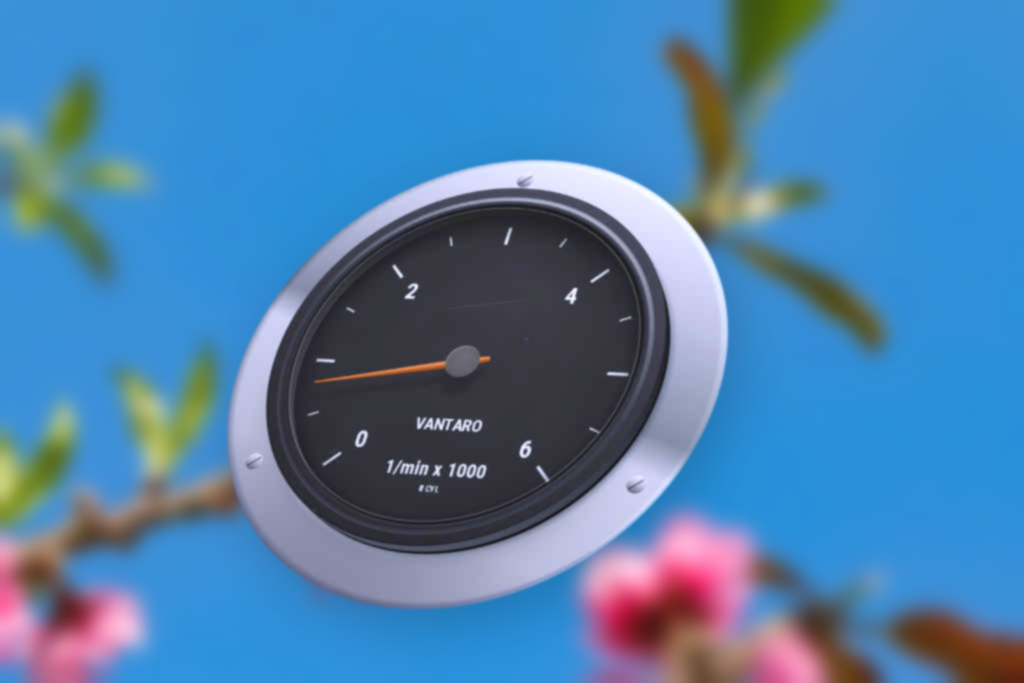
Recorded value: 750 rpm
